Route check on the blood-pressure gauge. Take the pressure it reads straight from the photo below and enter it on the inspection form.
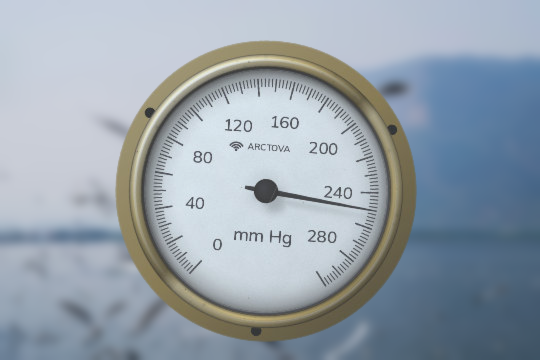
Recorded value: 250 mmHg
